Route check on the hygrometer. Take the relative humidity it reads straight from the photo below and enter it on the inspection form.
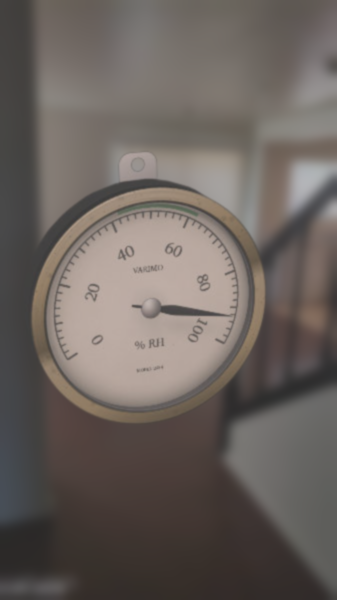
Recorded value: 92 %
